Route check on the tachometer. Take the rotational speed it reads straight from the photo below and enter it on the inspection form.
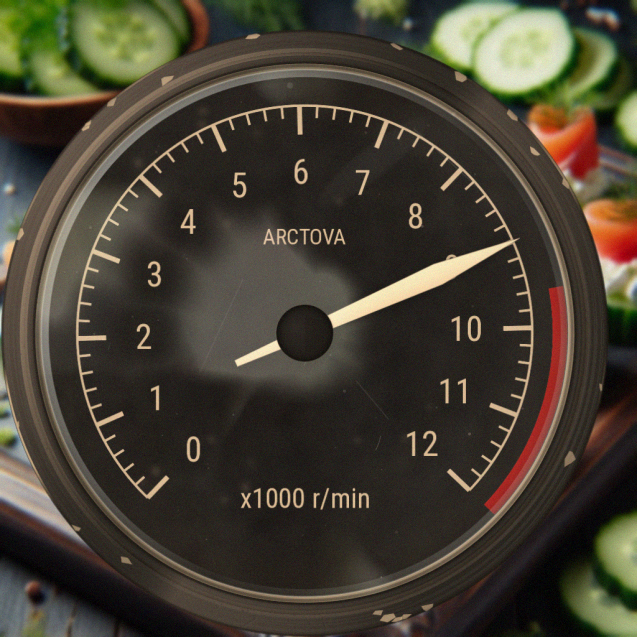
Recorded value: 9000 rpm
